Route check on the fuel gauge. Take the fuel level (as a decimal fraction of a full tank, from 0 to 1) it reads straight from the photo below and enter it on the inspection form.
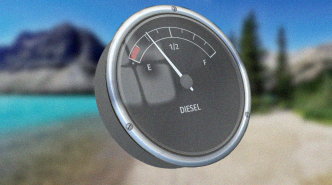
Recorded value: 0.25
